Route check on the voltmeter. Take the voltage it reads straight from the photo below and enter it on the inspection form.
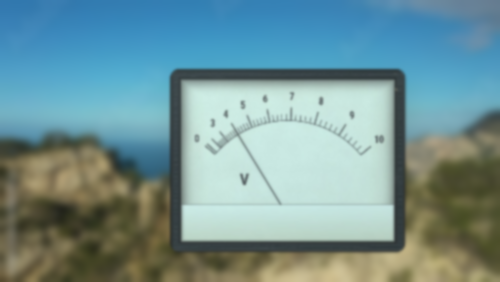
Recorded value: 4 V
